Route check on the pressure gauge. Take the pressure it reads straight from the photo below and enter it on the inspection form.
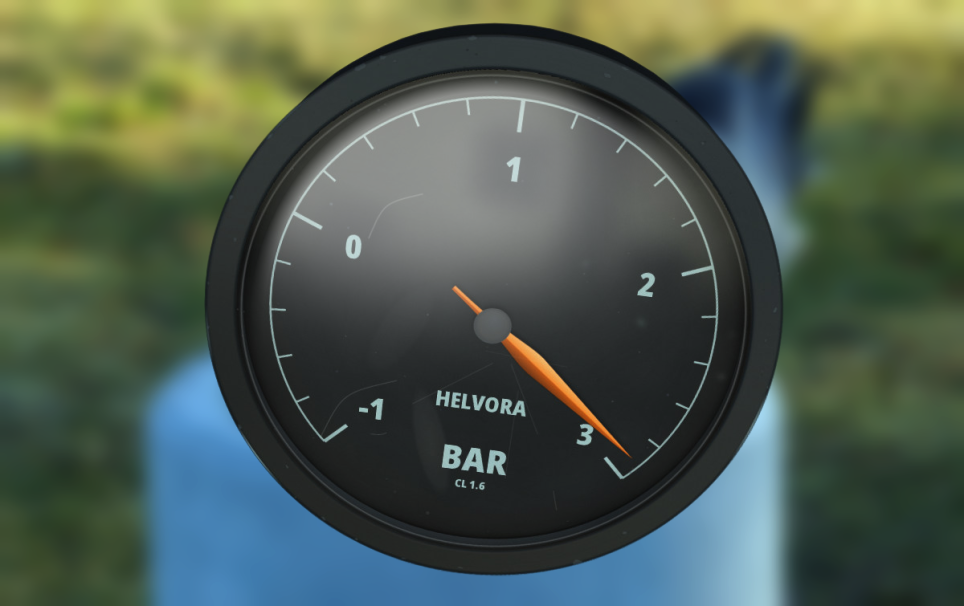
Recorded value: 2.9 bar
